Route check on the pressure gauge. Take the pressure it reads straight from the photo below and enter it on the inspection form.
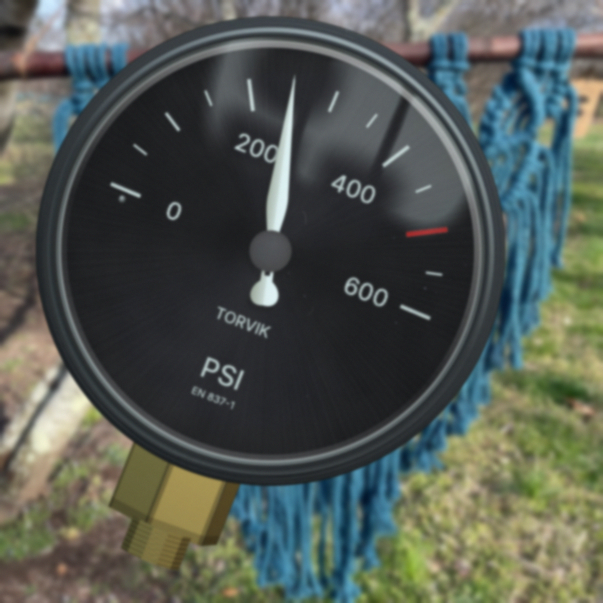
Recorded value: 250 psi
